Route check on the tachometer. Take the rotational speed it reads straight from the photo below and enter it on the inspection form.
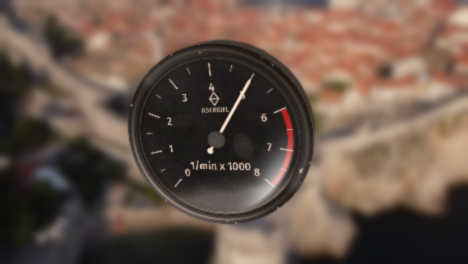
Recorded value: 5000 rpm
